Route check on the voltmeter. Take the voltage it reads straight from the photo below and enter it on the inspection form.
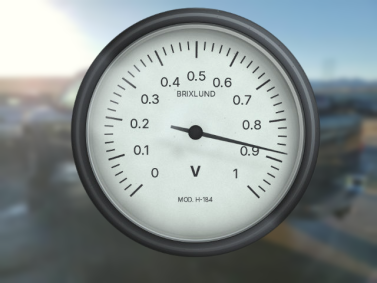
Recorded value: 0.88 V
